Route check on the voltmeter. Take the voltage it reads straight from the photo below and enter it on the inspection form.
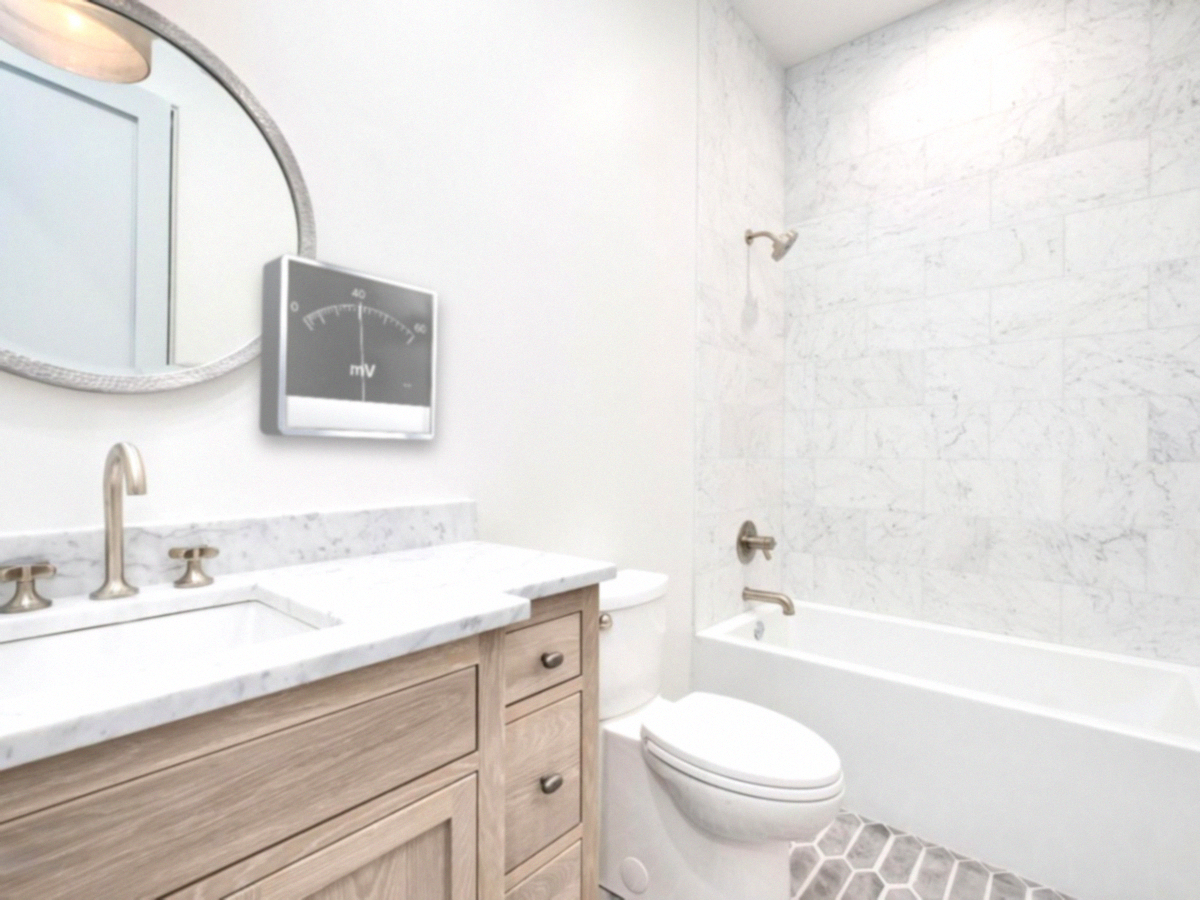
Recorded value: 40 mV
